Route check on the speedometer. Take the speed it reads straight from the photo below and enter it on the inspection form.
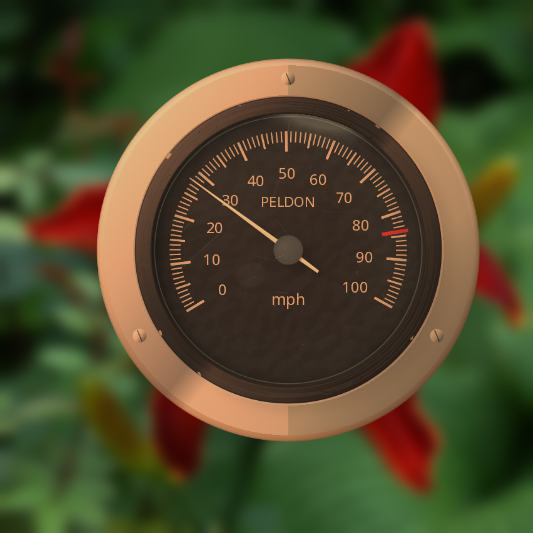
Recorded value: 28 mph
